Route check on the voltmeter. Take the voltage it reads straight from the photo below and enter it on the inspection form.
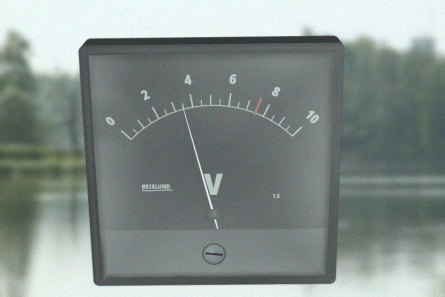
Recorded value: 3.5 V
